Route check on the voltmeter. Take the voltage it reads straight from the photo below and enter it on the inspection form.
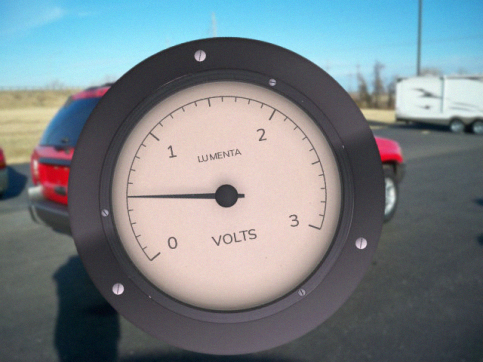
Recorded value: 0.5 V
